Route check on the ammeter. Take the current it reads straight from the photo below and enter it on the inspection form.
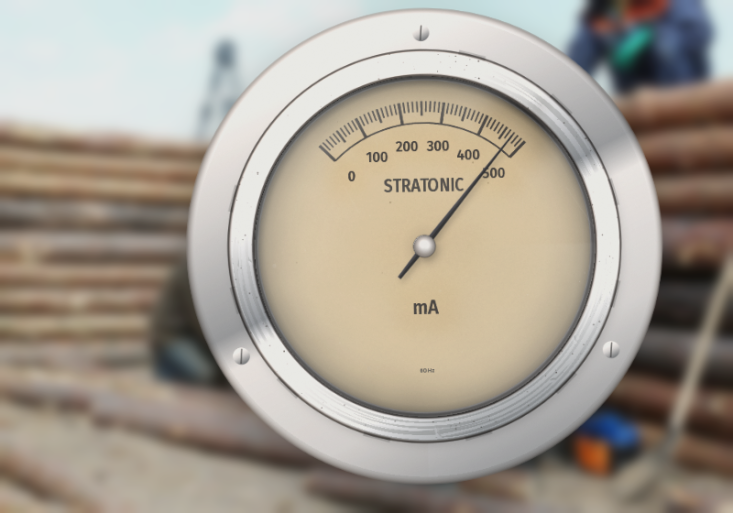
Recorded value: 470 mA
